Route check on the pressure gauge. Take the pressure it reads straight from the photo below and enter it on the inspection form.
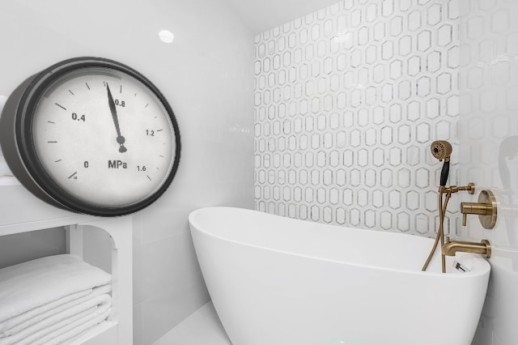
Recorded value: 0.7 MPa
